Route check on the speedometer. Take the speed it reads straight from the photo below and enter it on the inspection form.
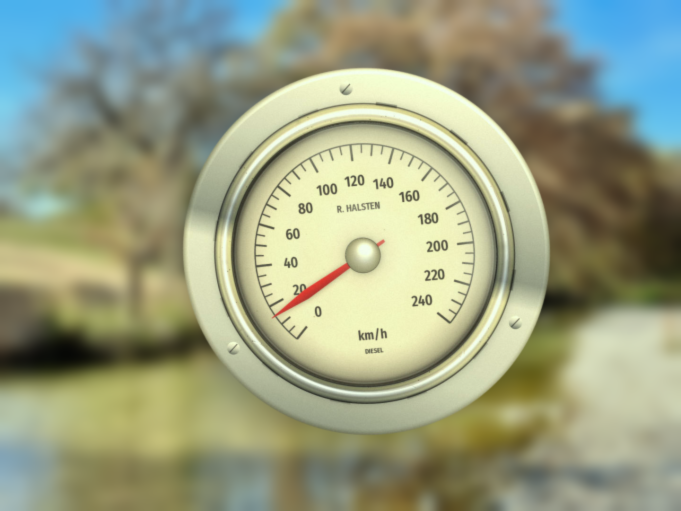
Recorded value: 15 km/h
